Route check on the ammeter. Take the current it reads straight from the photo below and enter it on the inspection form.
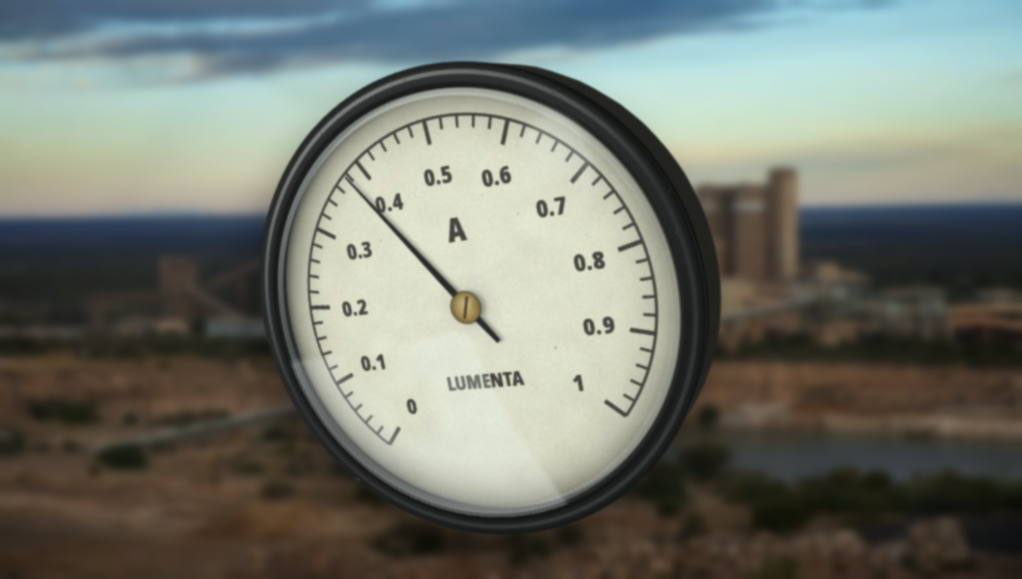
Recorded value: 0.38 A
